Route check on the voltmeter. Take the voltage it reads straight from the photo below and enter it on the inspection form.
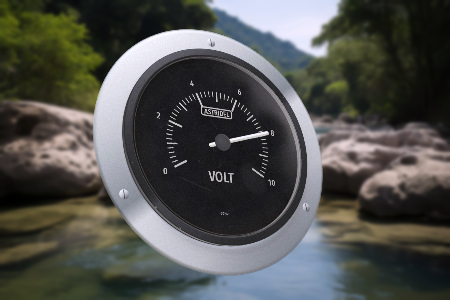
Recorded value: 8 V
